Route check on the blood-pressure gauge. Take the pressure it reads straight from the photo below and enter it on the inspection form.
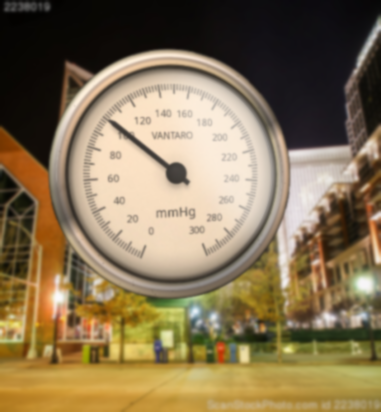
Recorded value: 100 mmHg
